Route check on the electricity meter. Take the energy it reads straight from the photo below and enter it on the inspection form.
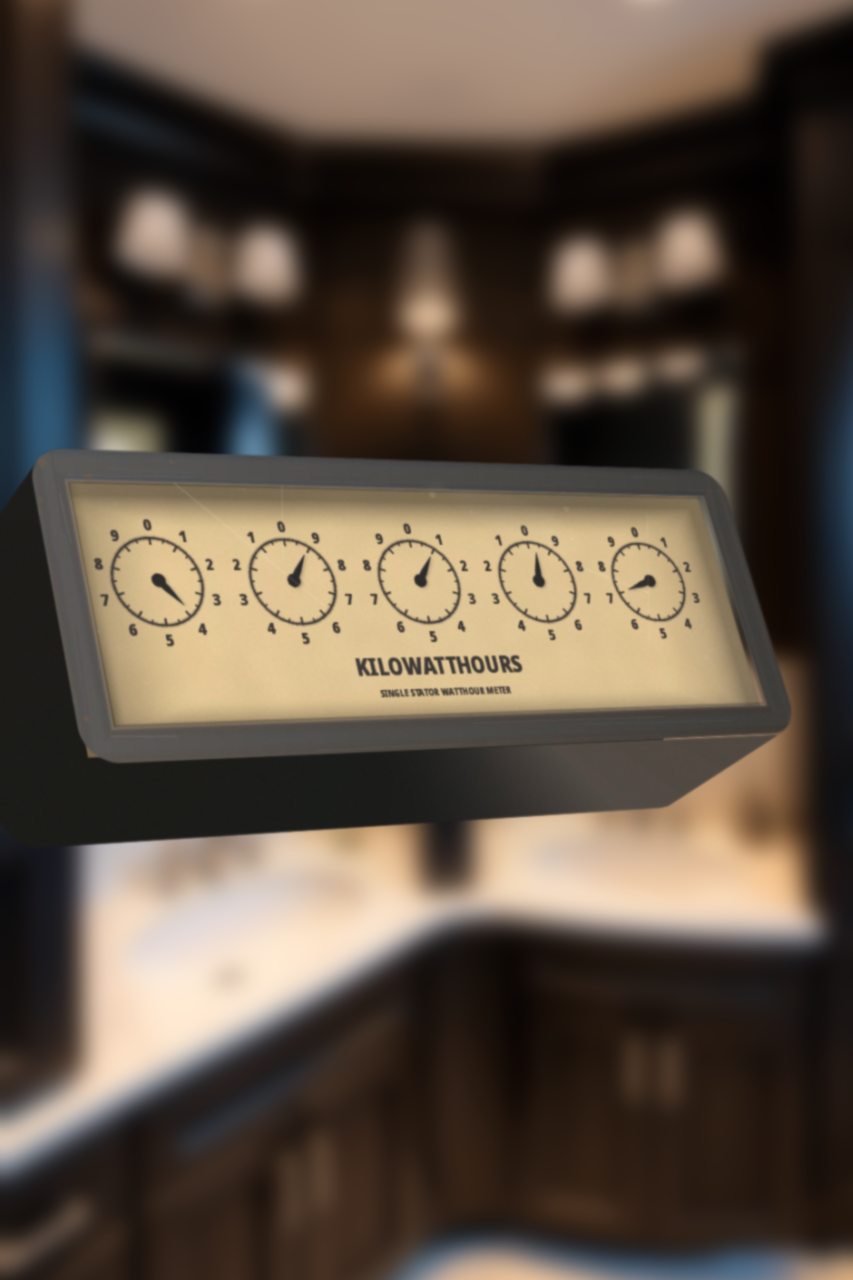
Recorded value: 39097 kWh
